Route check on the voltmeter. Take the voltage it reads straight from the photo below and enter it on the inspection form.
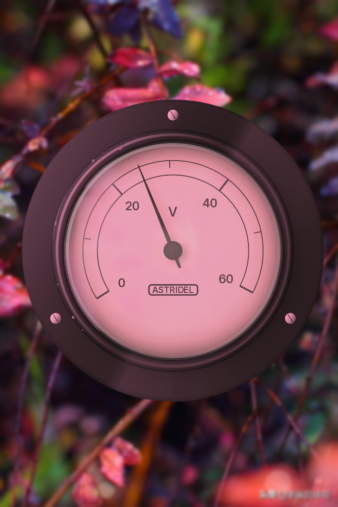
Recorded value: 25 V
